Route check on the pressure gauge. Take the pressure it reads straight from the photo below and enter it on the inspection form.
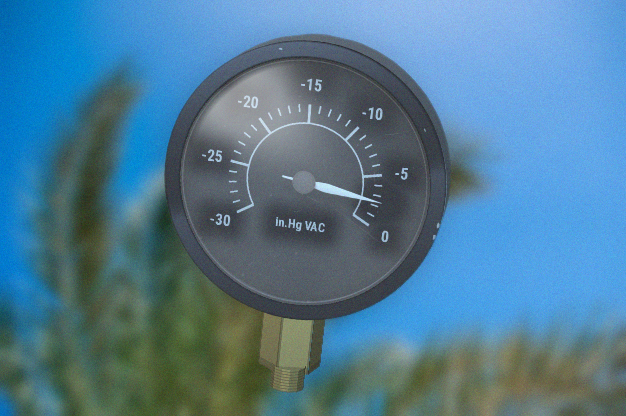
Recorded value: -2.5 inHg
